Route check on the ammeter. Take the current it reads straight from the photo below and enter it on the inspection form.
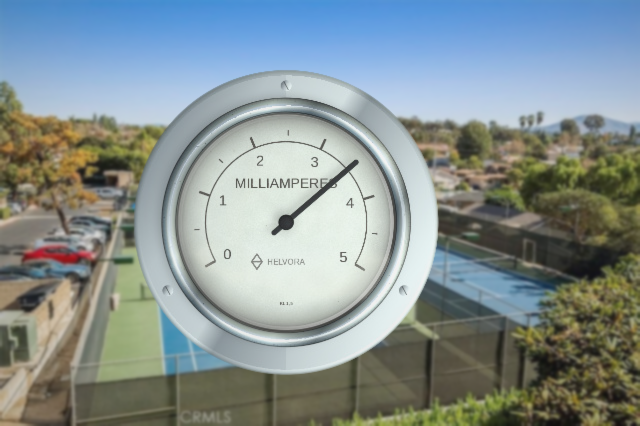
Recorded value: 3.5 mA
